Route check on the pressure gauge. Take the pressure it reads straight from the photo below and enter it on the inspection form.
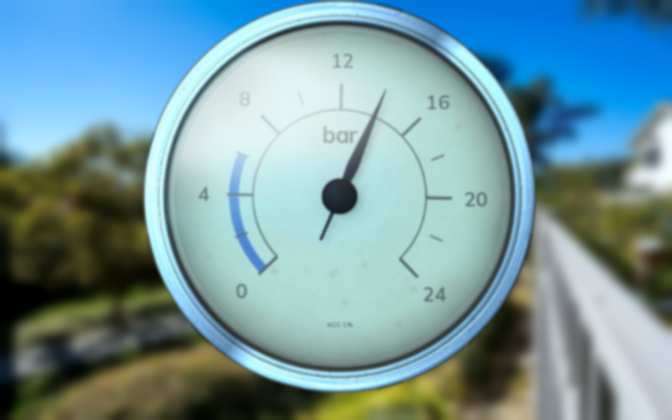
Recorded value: 14 bar
